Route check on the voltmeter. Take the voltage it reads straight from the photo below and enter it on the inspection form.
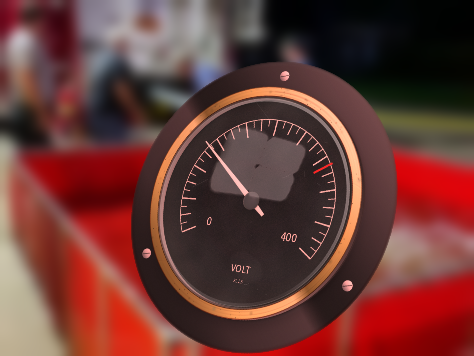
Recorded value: 110 V
